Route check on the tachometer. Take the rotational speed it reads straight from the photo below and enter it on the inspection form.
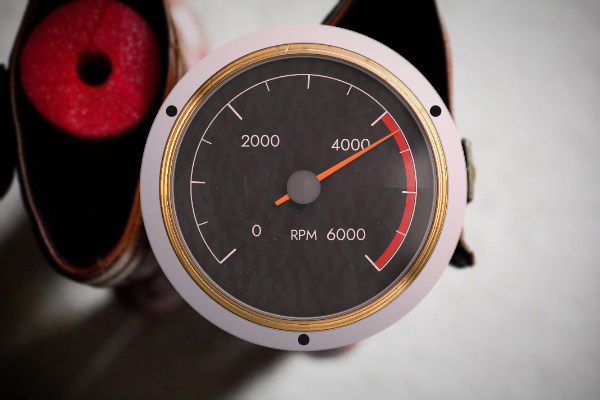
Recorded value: 4250 rpm
